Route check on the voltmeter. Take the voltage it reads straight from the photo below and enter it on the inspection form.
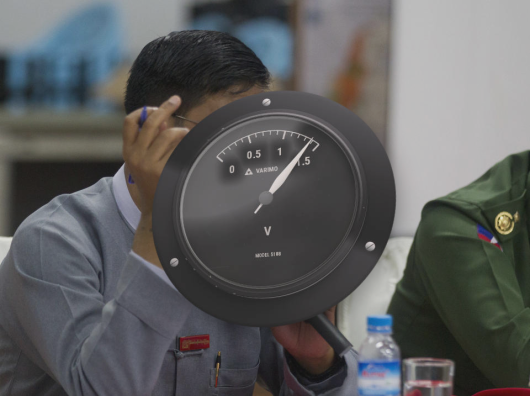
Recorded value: 1.4 V
